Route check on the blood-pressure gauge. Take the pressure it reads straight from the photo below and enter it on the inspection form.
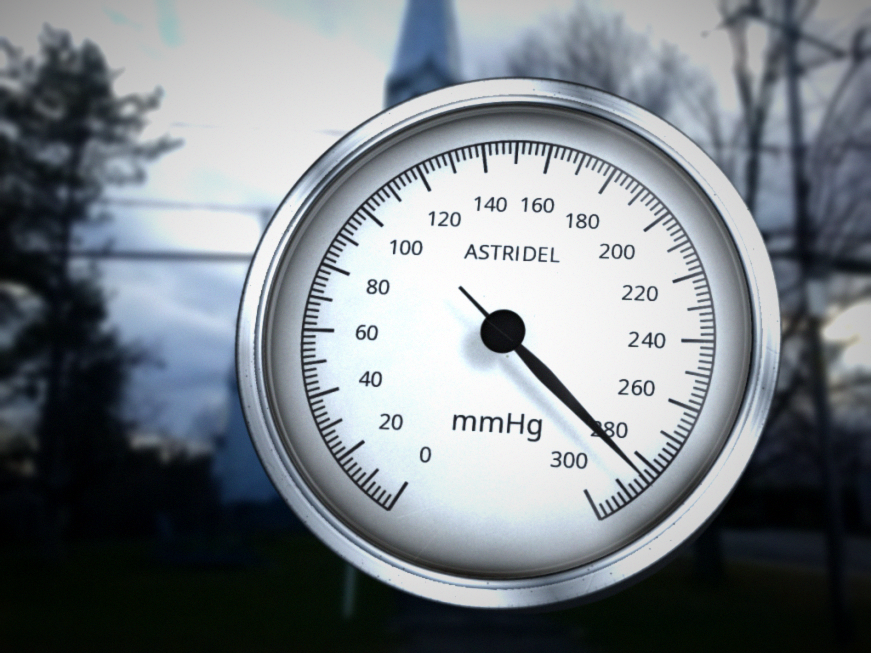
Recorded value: 284 mmHg
